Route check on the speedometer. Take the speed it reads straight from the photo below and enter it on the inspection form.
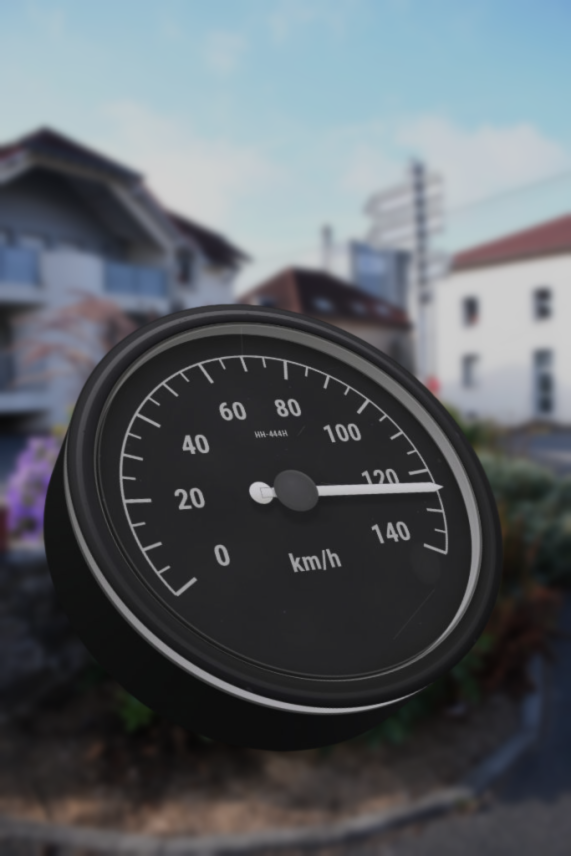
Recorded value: 125 km/h
